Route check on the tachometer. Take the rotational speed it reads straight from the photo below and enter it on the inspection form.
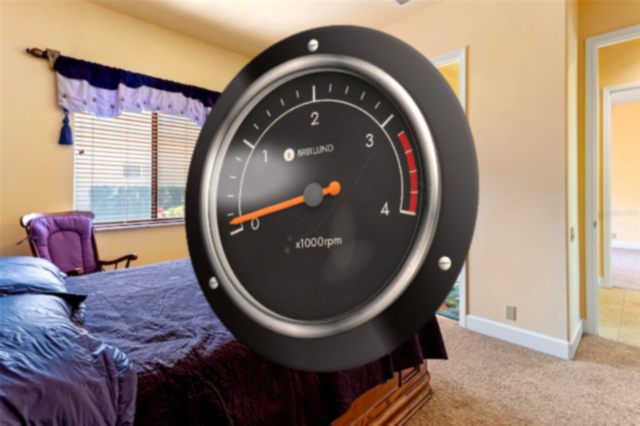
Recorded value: 100 rpm
